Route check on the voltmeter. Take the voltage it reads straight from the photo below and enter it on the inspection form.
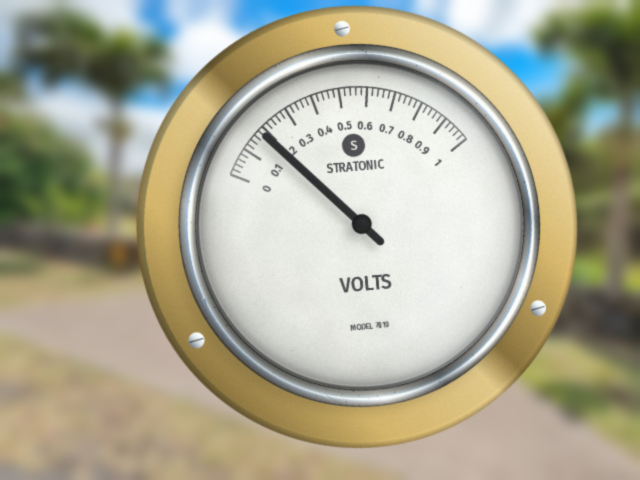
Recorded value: 0.18 V
